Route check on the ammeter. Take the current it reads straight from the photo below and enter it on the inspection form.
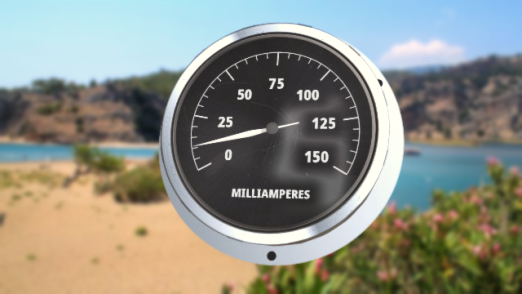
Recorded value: 10 mA
